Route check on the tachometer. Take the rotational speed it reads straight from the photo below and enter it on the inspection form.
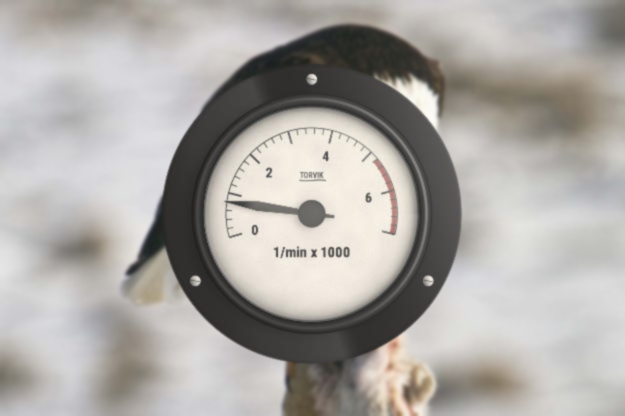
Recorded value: 800 rpm
